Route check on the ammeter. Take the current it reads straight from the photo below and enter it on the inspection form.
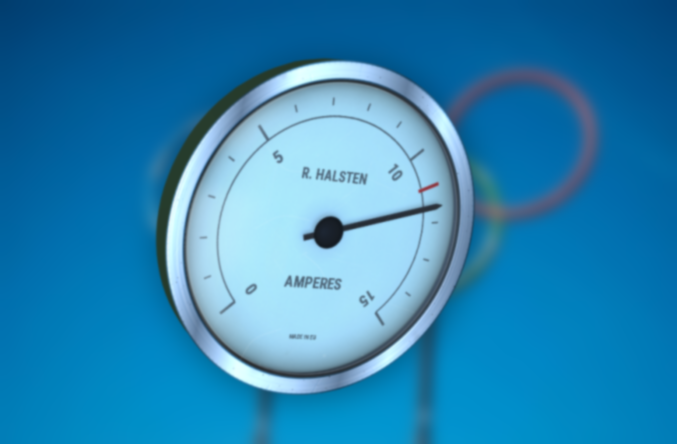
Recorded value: 11.5 A
